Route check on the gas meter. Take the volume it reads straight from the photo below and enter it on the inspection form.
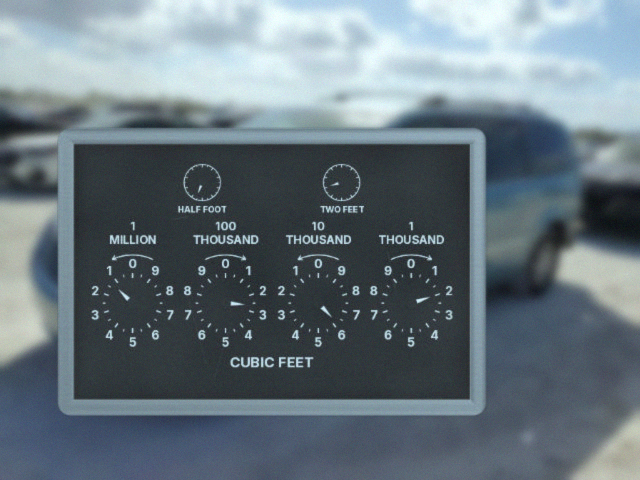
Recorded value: 126200 ft³
